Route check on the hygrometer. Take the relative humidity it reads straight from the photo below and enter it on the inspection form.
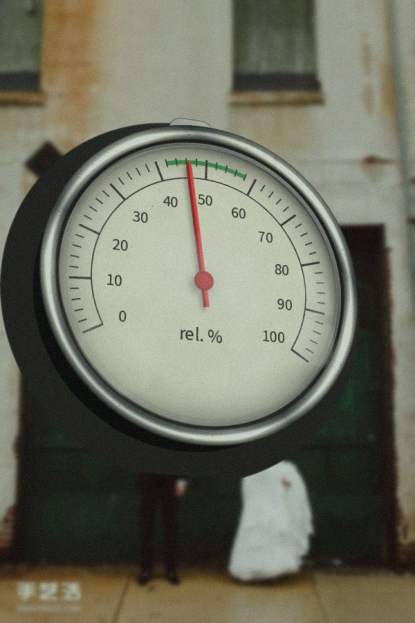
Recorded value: 46 %
